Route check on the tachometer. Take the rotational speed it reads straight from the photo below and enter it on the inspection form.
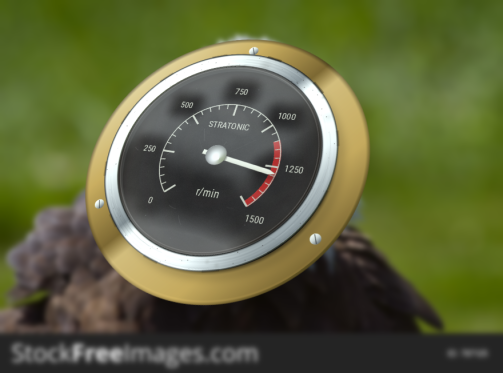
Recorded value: 1300 rpm
